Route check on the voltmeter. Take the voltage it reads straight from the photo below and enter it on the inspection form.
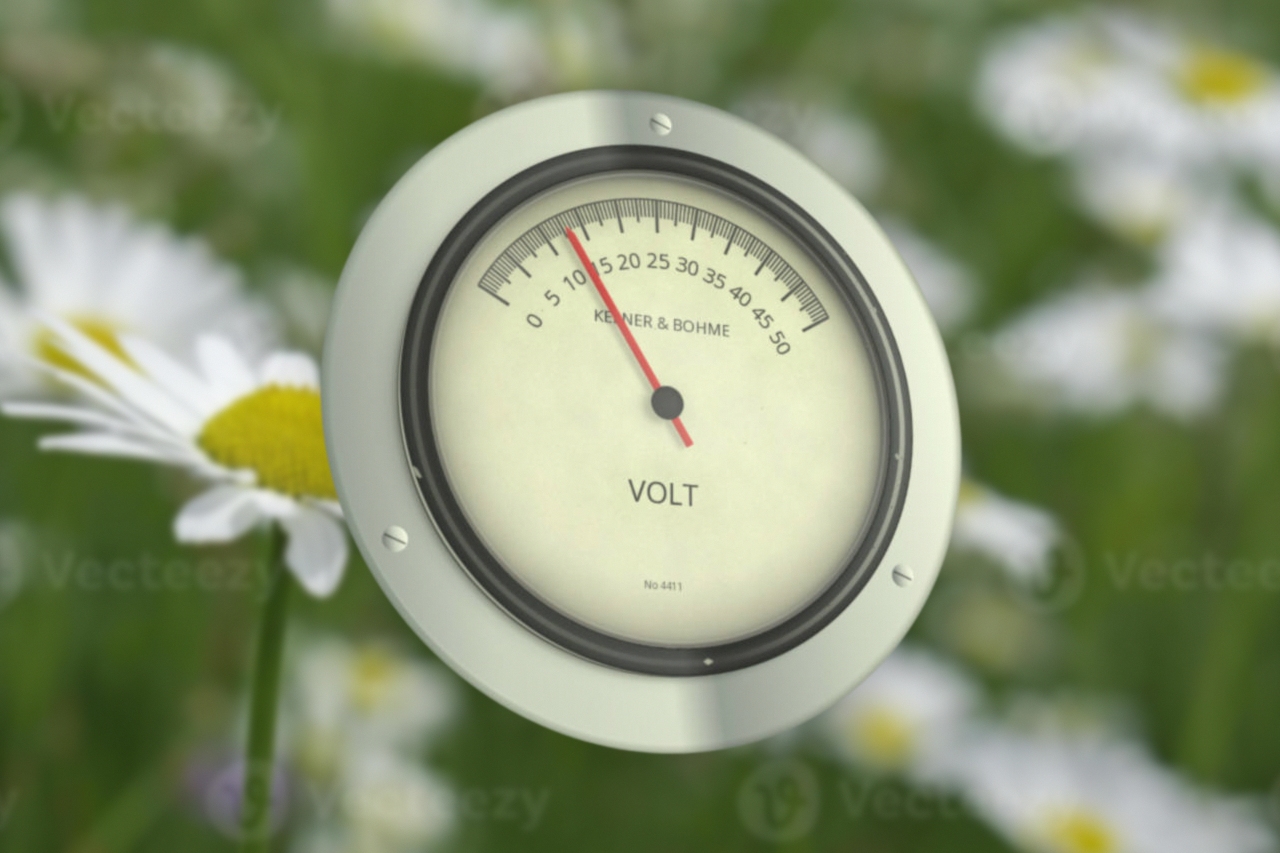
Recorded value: 12.5 V
